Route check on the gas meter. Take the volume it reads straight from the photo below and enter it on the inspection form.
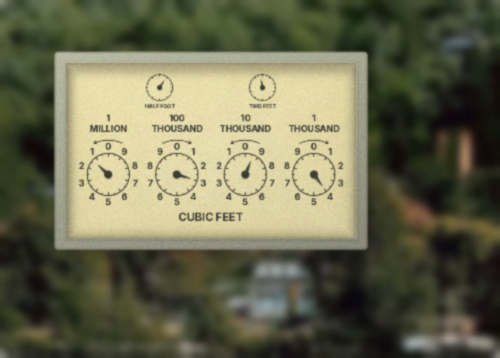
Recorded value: 129400 ft³
